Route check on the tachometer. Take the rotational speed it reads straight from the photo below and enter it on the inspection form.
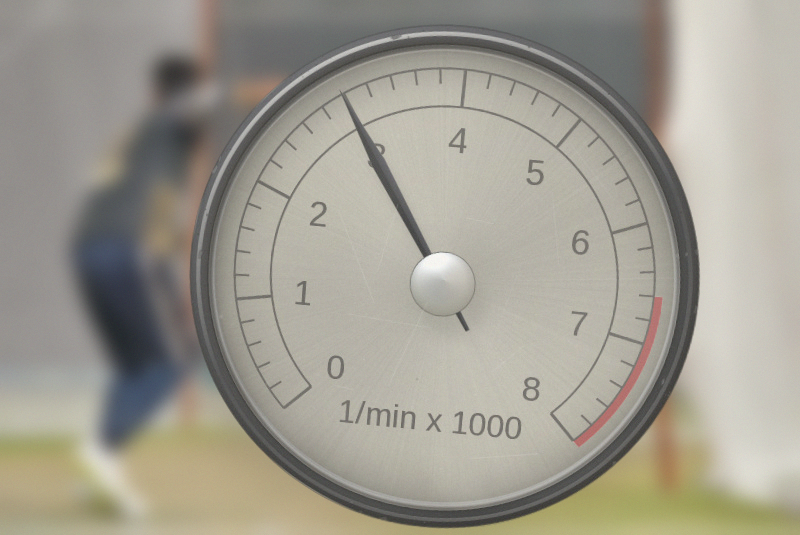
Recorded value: 3000 rpm
